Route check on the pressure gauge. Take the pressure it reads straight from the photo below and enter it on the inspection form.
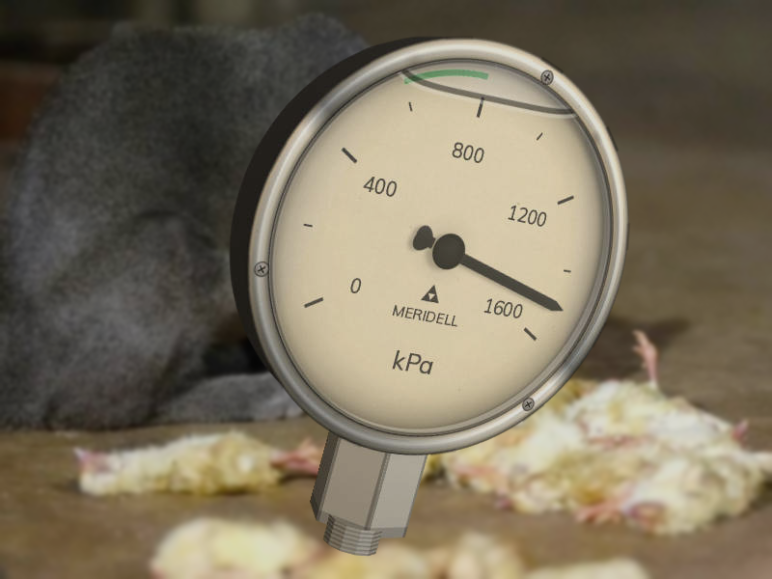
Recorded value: 1500 kPa
